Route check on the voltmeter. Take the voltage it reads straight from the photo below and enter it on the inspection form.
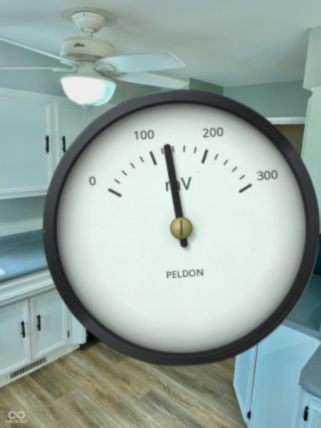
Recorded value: 130 mV
